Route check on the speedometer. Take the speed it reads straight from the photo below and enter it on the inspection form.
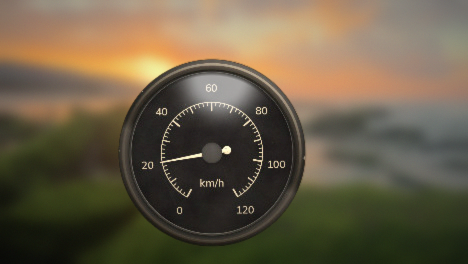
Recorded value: 20 km/h
